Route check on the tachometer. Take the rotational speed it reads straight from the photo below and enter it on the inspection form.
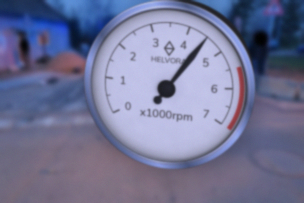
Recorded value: 4500 rpm
